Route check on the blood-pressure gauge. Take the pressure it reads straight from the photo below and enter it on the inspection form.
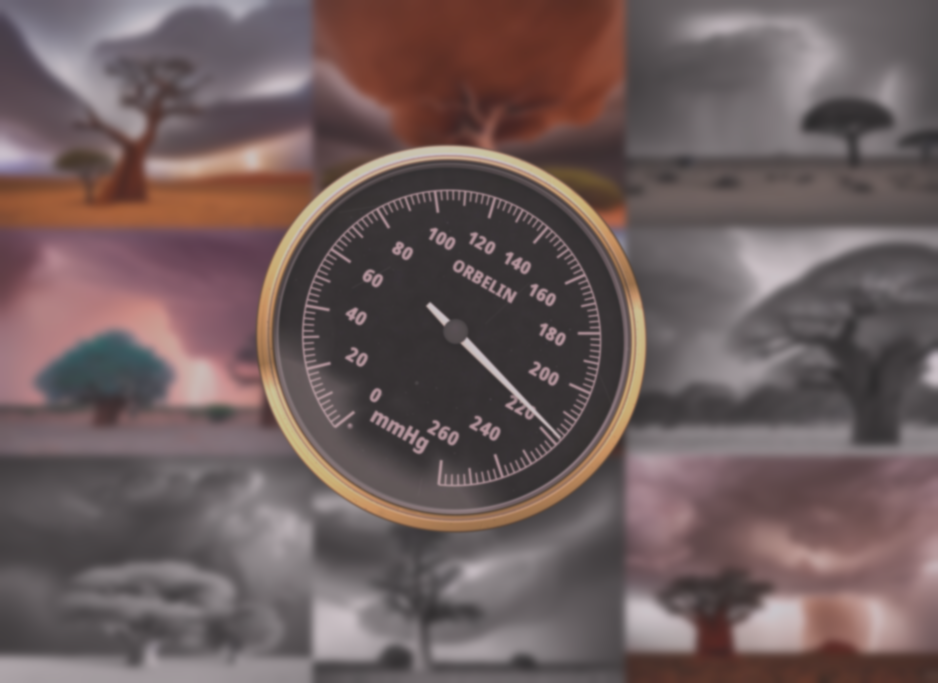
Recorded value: 218 mmHg
